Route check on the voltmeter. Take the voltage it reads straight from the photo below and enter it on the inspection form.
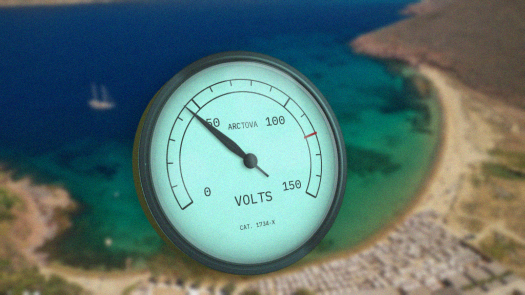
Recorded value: 45 V
